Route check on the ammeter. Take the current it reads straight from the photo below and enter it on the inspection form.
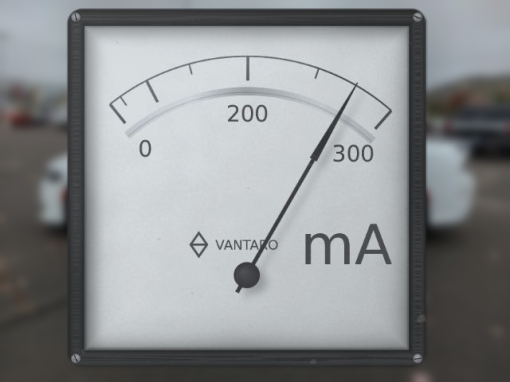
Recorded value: 275 mA
